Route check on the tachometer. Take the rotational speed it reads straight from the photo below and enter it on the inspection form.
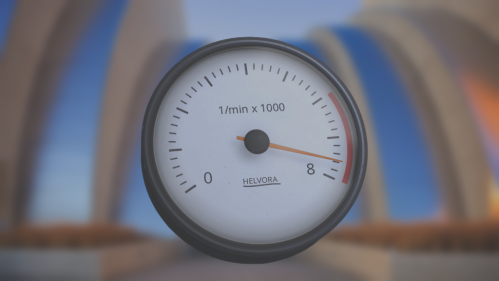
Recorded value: 7600 rpm
